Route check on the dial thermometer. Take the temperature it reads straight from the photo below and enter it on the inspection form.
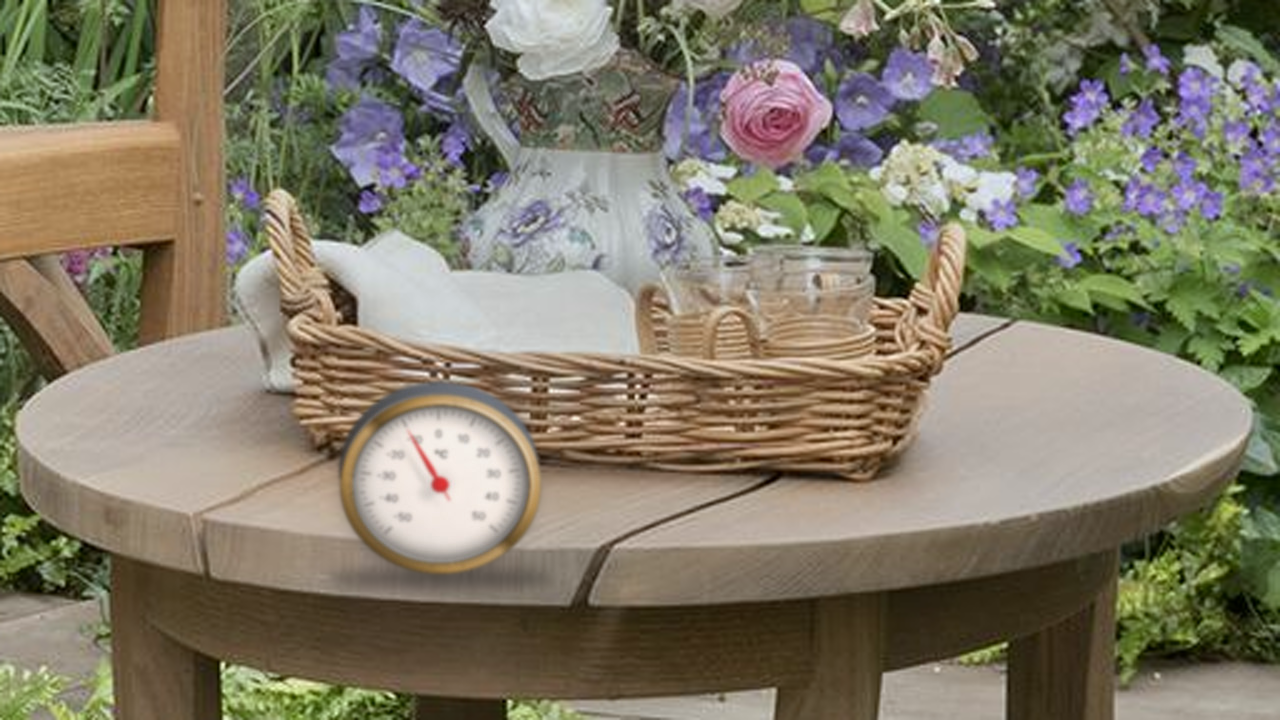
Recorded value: -10 °C
